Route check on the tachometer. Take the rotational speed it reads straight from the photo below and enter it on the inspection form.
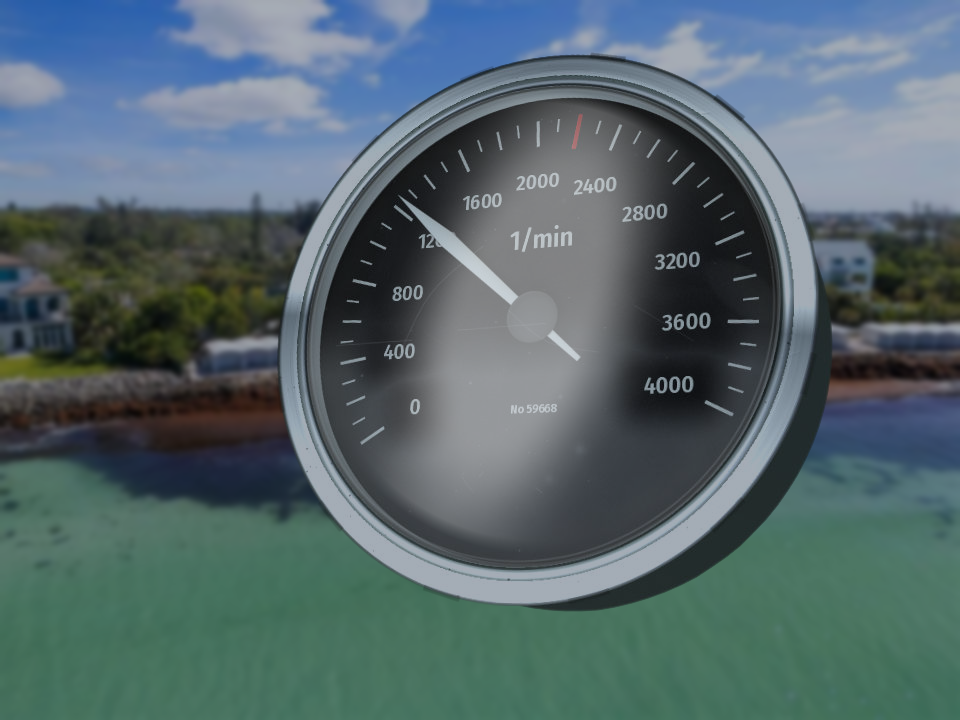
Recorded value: 1250 rpm
